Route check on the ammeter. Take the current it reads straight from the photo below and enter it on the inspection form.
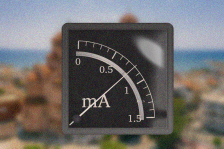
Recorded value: 0.8 mA
